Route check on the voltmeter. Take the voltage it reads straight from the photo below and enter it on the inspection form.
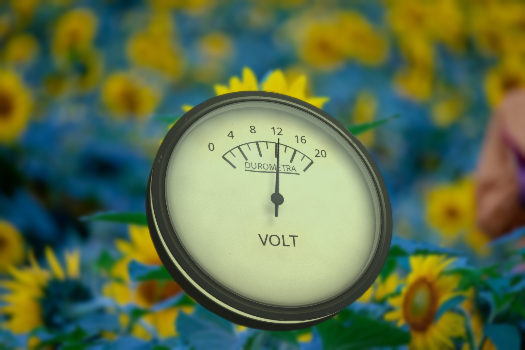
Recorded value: 12 V
